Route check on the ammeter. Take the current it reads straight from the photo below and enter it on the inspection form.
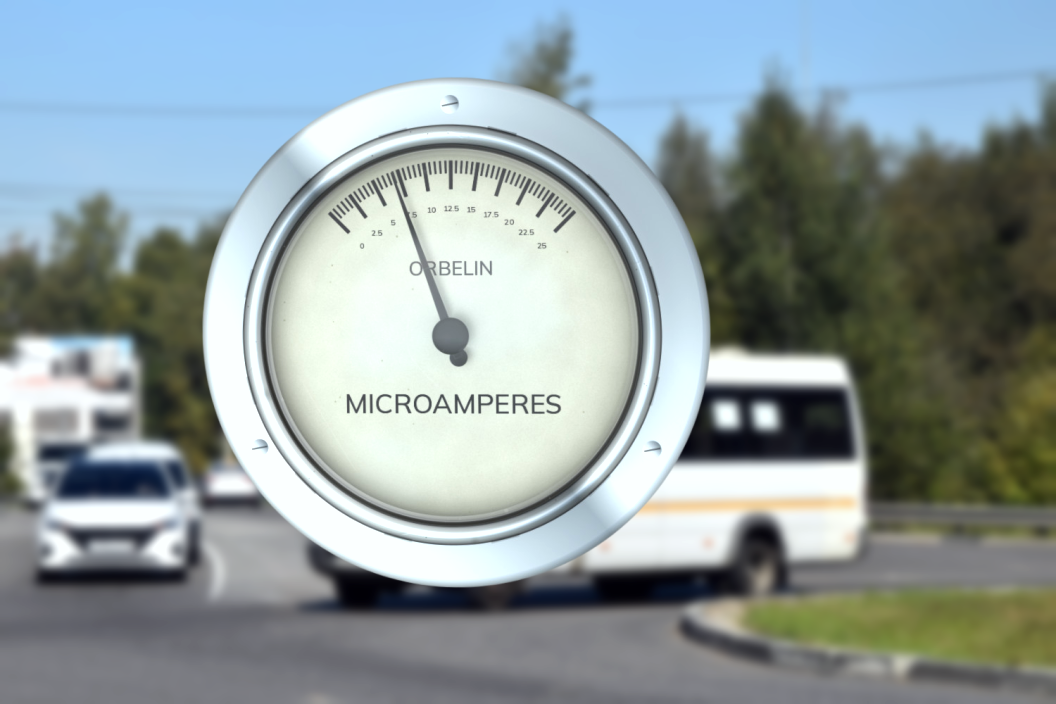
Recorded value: 7 µA
